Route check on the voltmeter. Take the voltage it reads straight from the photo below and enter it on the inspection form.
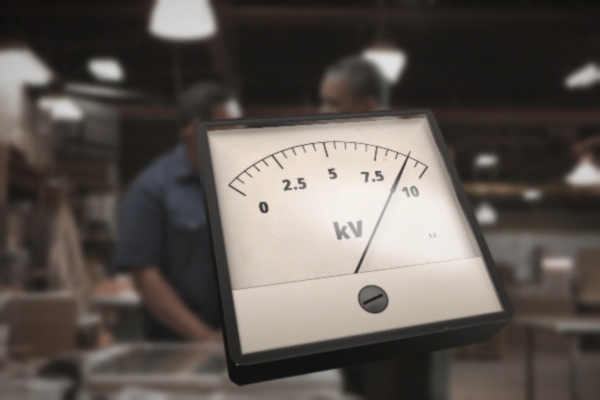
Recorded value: 9 kV
